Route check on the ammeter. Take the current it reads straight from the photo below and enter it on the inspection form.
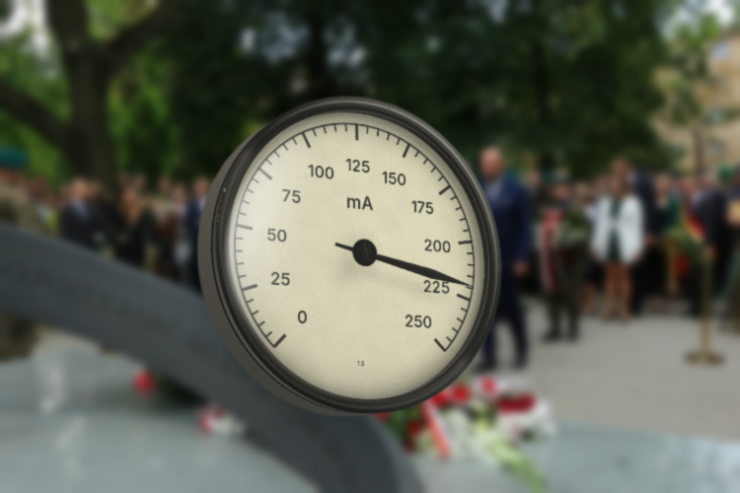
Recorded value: 220 mA
